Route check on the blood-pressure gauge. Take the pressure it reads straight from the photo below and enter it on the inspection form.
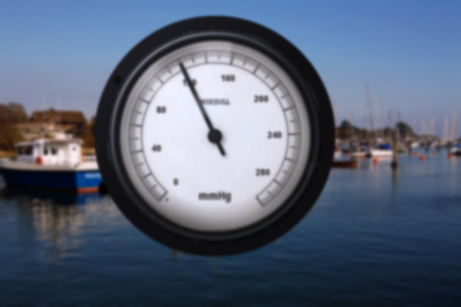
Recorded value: 120 mmHg
